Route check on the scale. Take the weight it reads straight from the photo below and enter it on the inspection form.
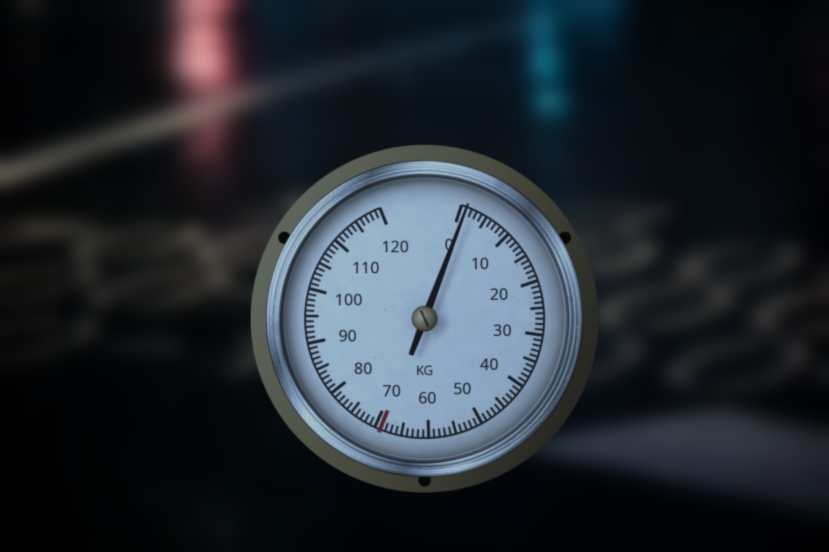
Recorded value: 1 kg
